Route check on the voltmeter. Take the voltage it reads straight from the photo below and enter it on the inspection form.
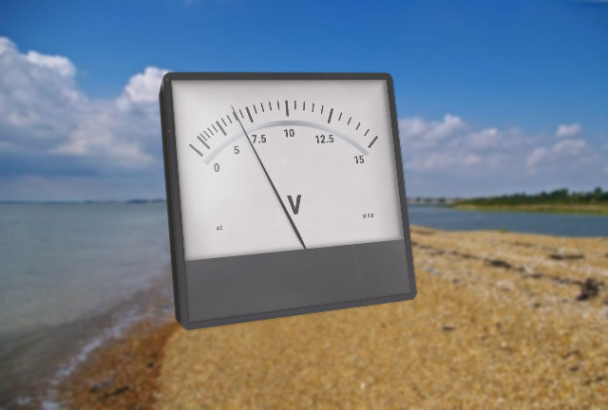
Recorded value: 6.5 V
